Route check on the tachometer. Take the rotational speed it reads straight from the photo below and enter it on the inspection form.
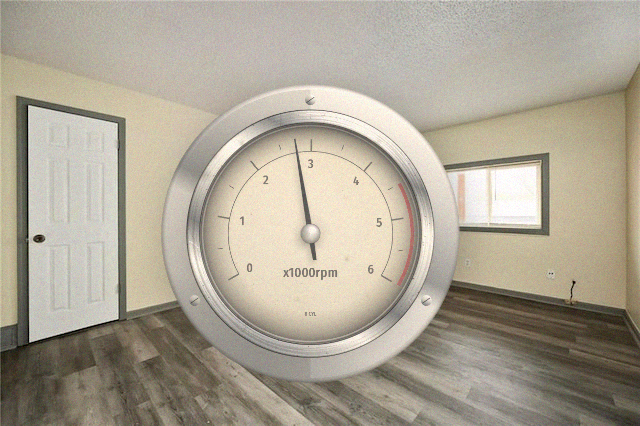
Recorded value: 2750 rpm
